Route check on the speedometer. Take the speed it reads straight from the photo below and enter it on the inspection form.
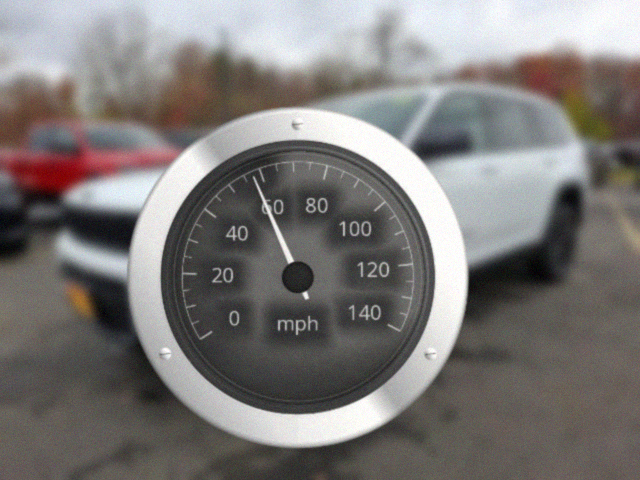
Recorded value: 57.5 mph
